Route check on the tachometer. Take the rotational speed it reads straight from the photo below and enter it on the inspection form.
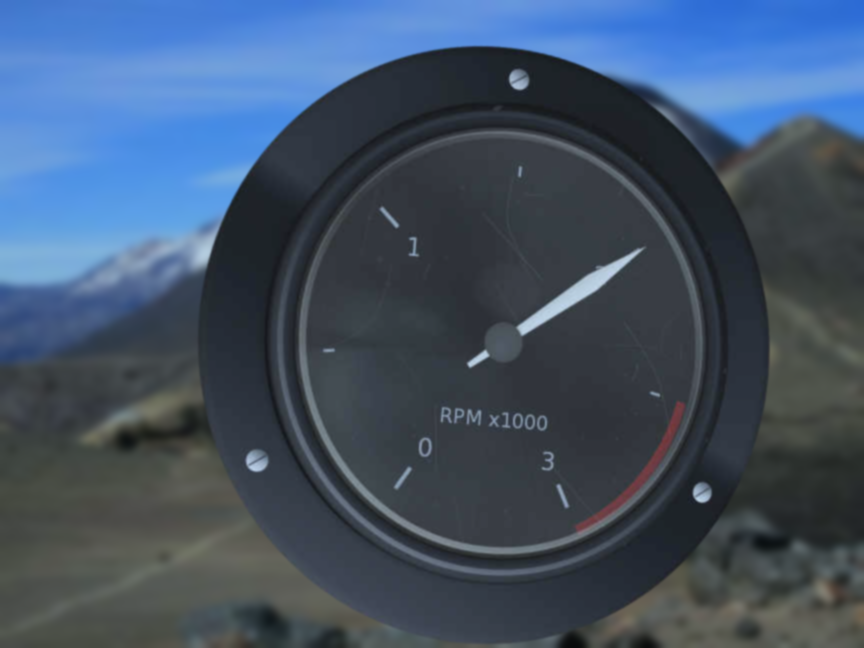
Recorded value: 2000 rpm
